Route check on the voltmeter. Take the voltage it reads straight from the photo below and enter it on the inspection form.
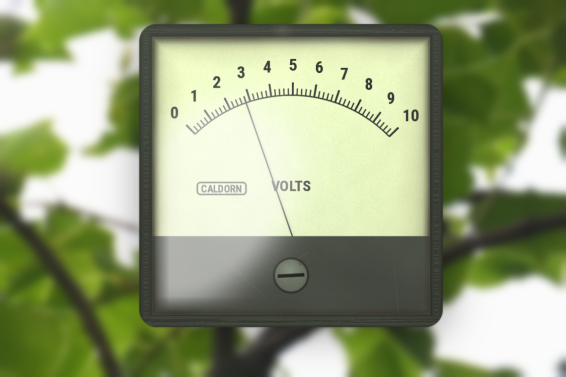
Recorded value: 2.8 V
